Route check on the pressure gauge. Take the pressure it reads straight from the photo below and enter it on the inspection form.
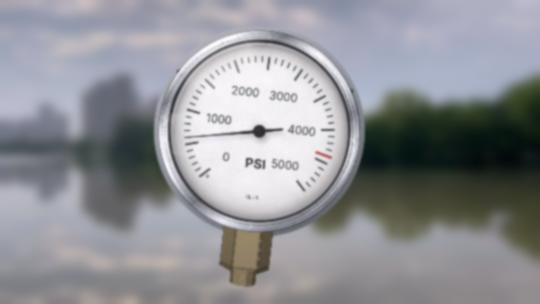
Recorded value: 600 psi
